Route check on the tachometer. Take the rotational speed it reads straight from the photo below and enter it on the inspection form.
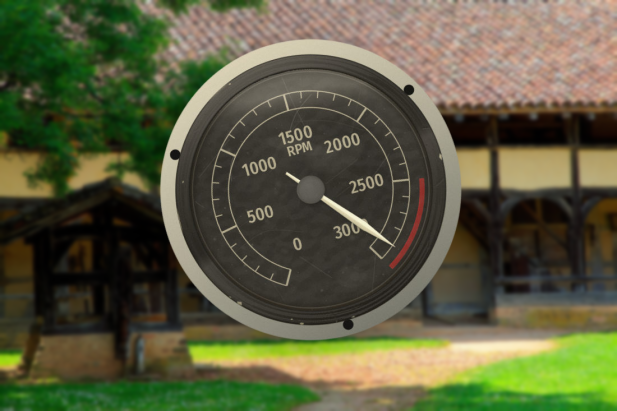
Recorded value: 2900 rpm
